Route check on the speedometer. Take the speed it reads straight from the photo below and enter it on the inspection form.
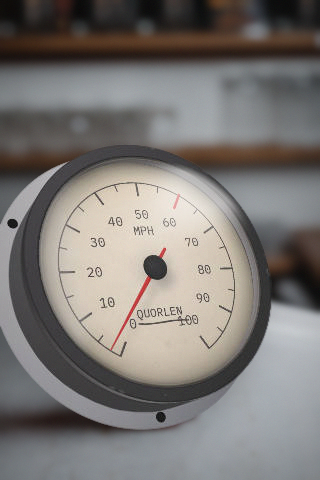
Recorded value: 2.5 mph
